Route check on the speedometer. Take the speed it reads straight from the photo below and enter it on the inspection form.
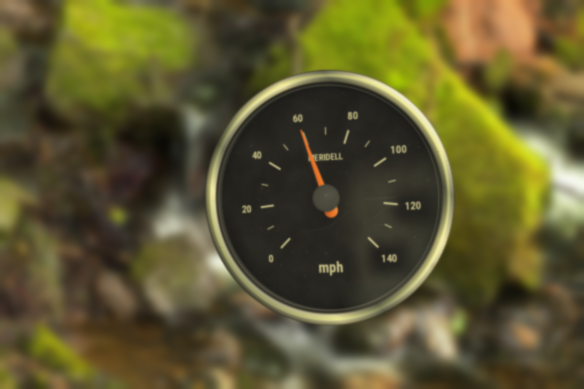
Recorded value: 60 mph
